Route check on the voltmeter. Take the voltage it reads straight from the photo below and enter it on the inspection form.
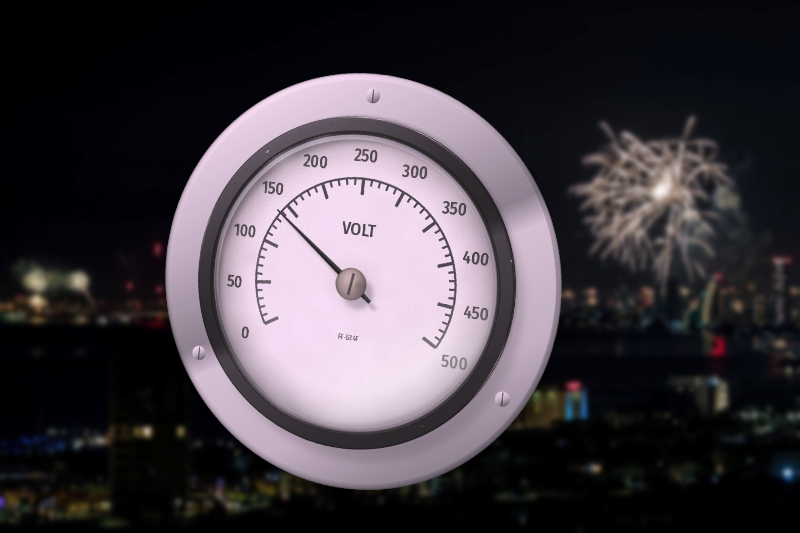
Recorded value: 140 V
